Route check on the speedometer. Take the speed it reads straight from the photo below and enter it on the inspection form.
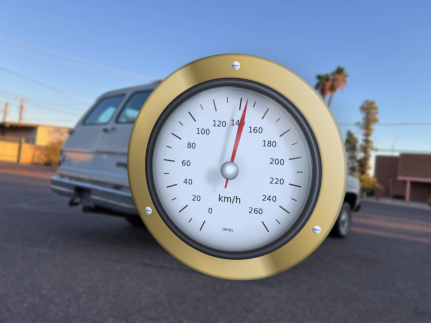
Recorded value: 145 km/h
